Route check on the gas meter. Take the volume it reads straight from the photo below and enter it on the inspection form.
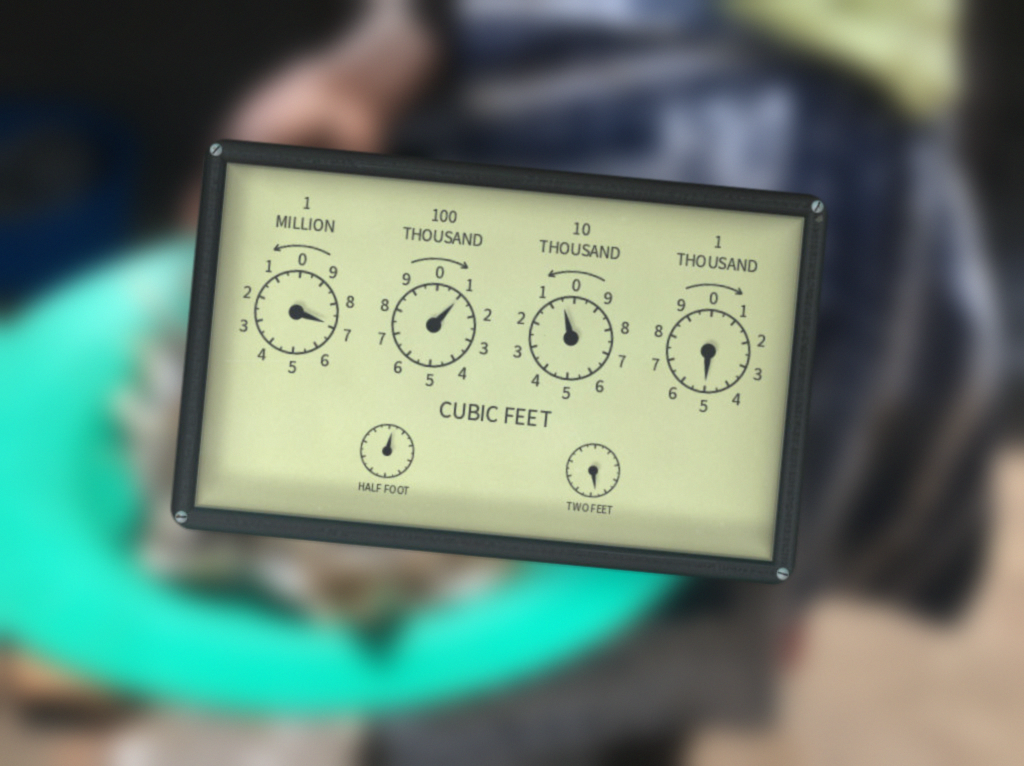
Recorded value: 710500 ft³
